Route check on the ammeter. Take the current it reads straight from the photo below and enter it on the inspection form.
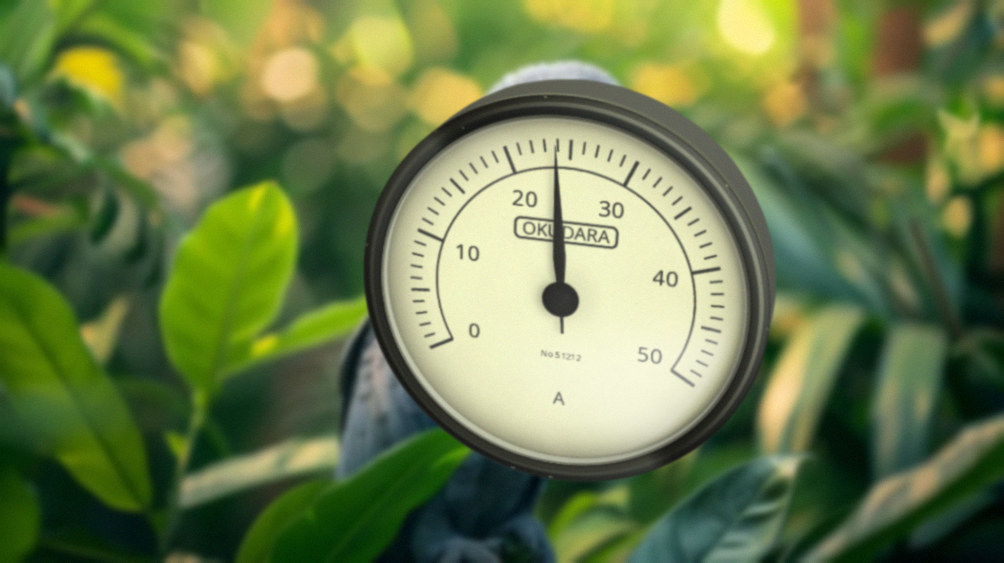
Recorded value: 24 A
